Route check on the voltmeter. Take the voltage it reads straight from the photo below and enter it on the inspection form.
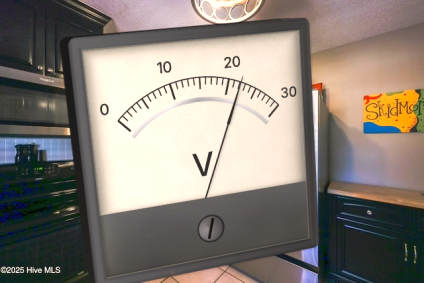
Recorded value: 22 V
